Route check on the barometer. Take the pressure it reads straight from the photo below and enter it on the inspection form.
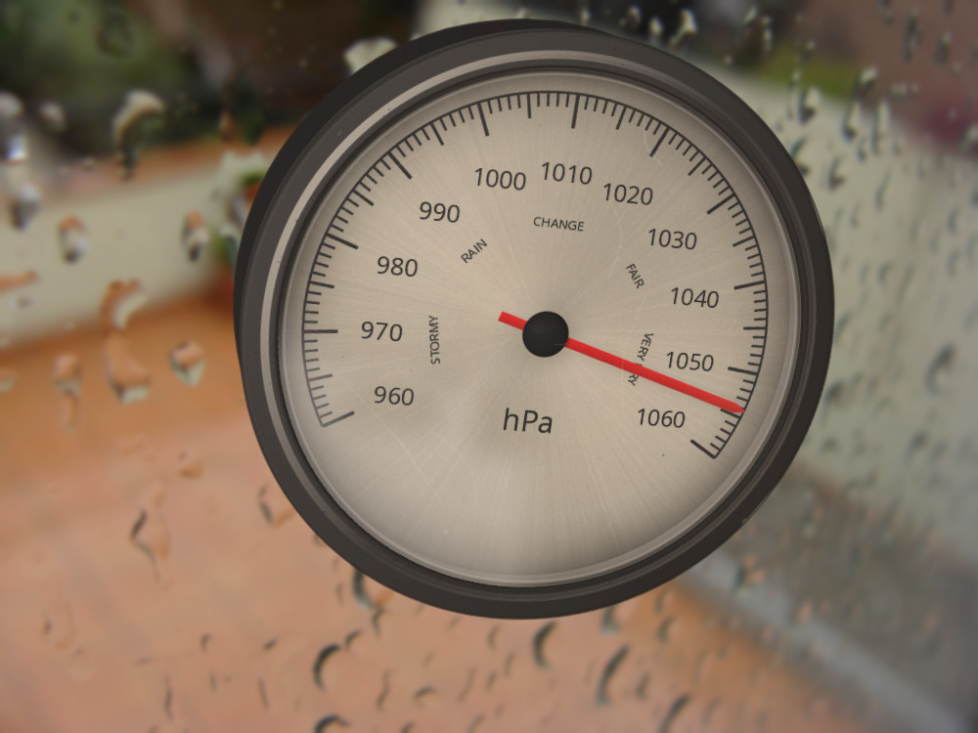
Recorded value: 1054 hPa
